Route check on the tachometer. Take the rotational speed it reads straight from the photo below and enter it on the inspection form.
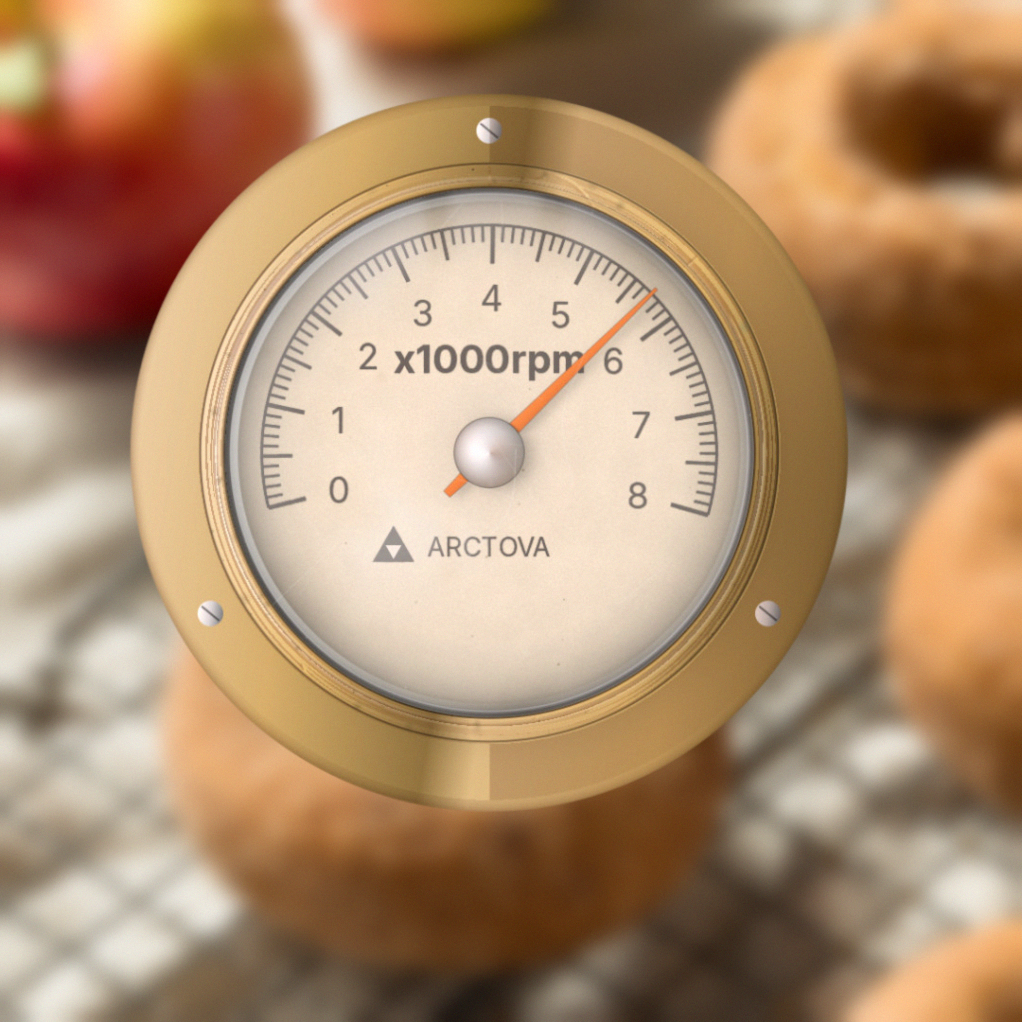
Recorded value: 5700 rpm
